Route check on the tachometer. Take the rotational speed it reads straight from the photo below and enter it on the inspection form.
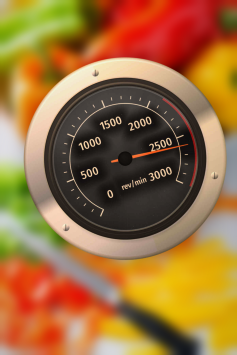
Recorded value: 2600 rpm
